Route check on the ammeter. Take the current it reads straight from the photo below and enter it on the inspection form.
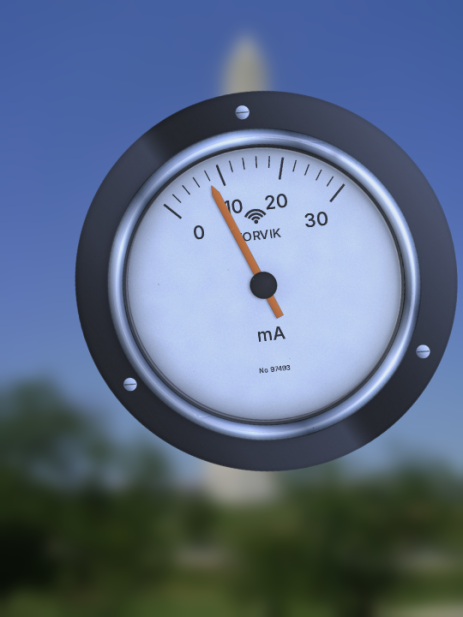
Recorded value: 8 mA
